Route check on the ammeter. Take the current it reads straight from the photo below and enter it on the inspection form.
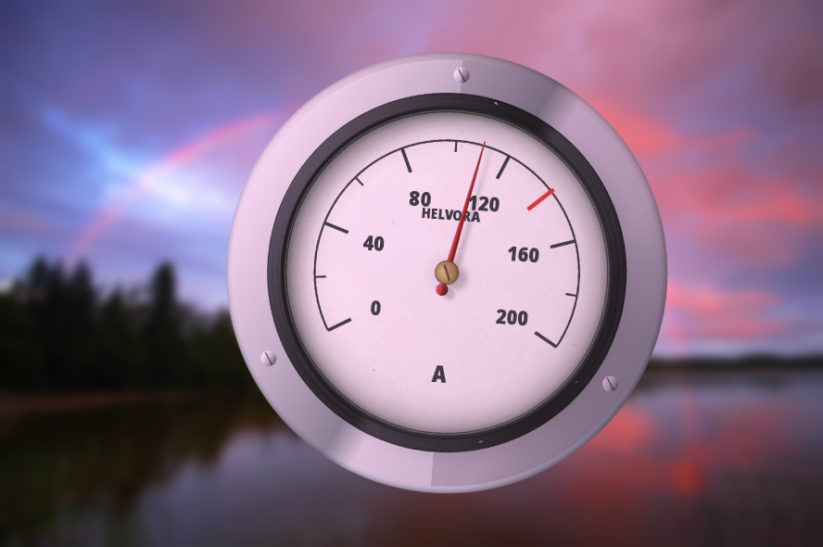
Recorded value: 110 A
